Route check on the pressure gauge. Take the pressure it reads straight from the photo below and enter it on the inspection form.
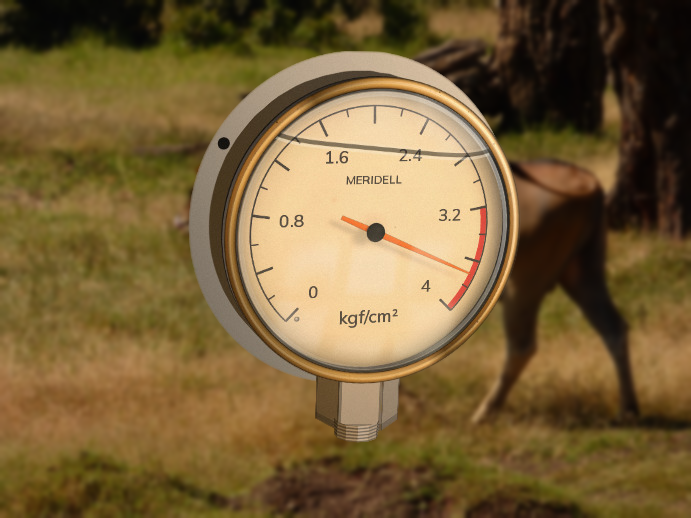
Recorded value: 3.7 kg/cm²
